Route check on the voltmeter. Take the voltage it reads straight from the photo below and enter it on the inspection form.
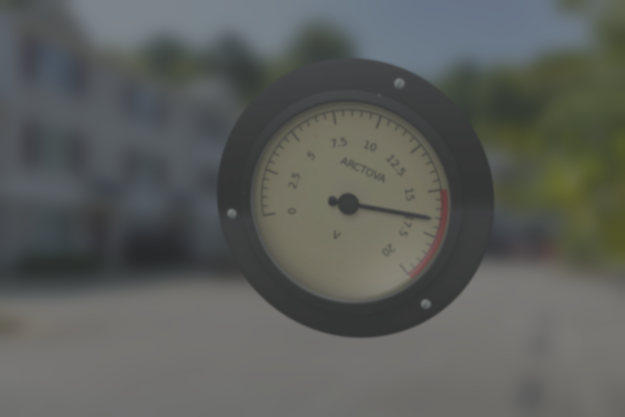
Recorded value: 16.5 V
